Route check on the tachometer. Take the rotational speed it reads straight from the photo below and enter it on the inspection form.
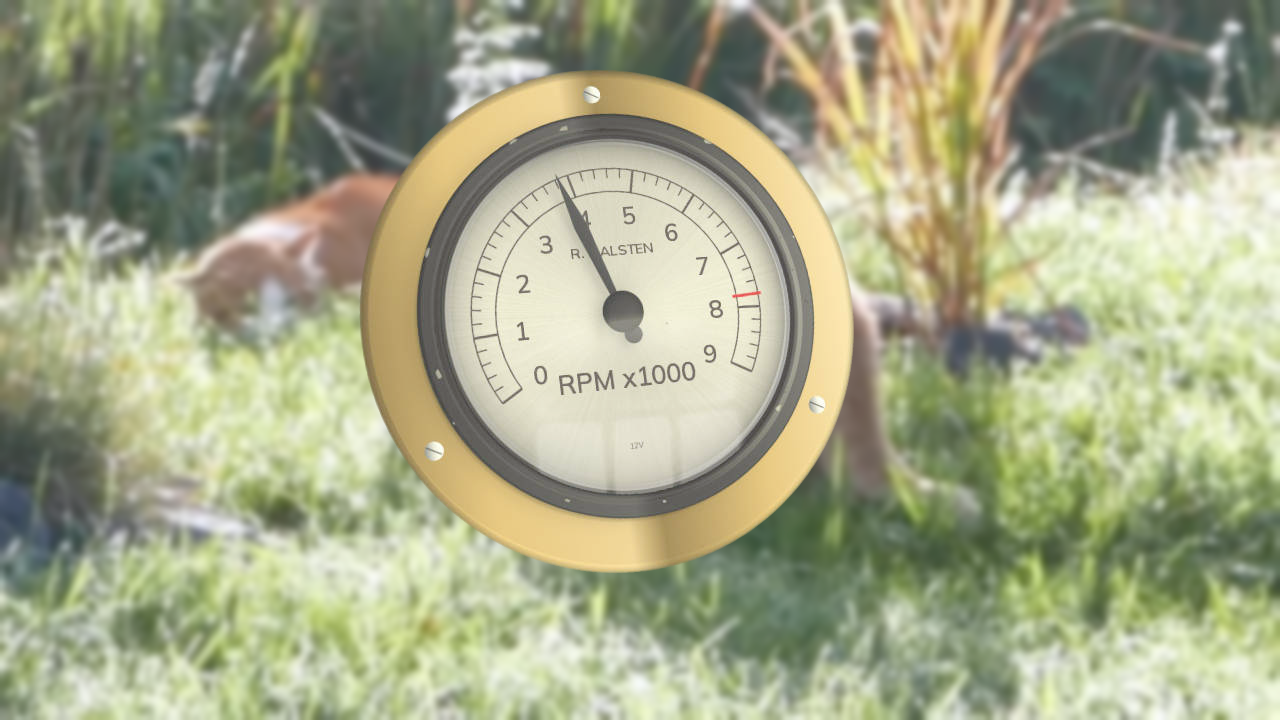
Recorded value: 3800 rpm
